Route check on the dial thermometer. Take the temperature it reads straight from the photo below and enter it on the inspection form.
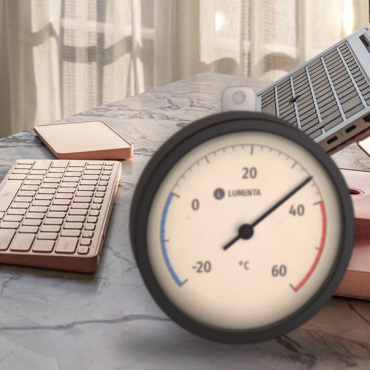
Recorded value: 34 °C
